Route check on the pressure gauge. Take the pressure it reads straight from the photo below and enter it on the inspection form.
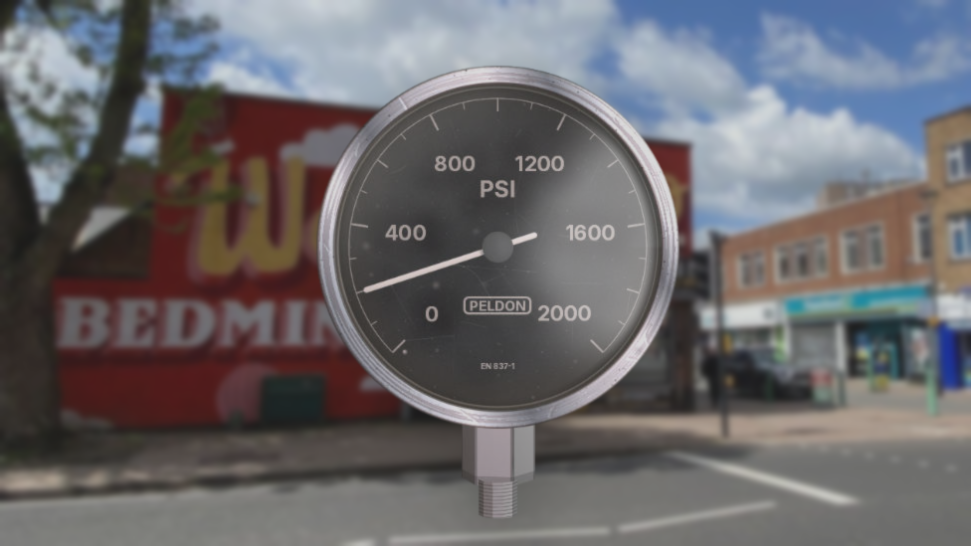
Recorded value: 200 psi
